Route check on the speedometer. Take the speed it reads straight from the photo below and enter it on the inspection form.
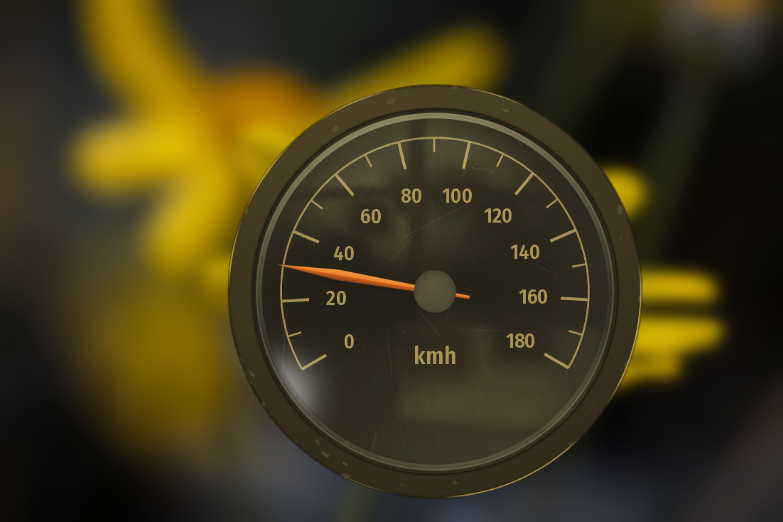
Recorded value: 30 km/h
